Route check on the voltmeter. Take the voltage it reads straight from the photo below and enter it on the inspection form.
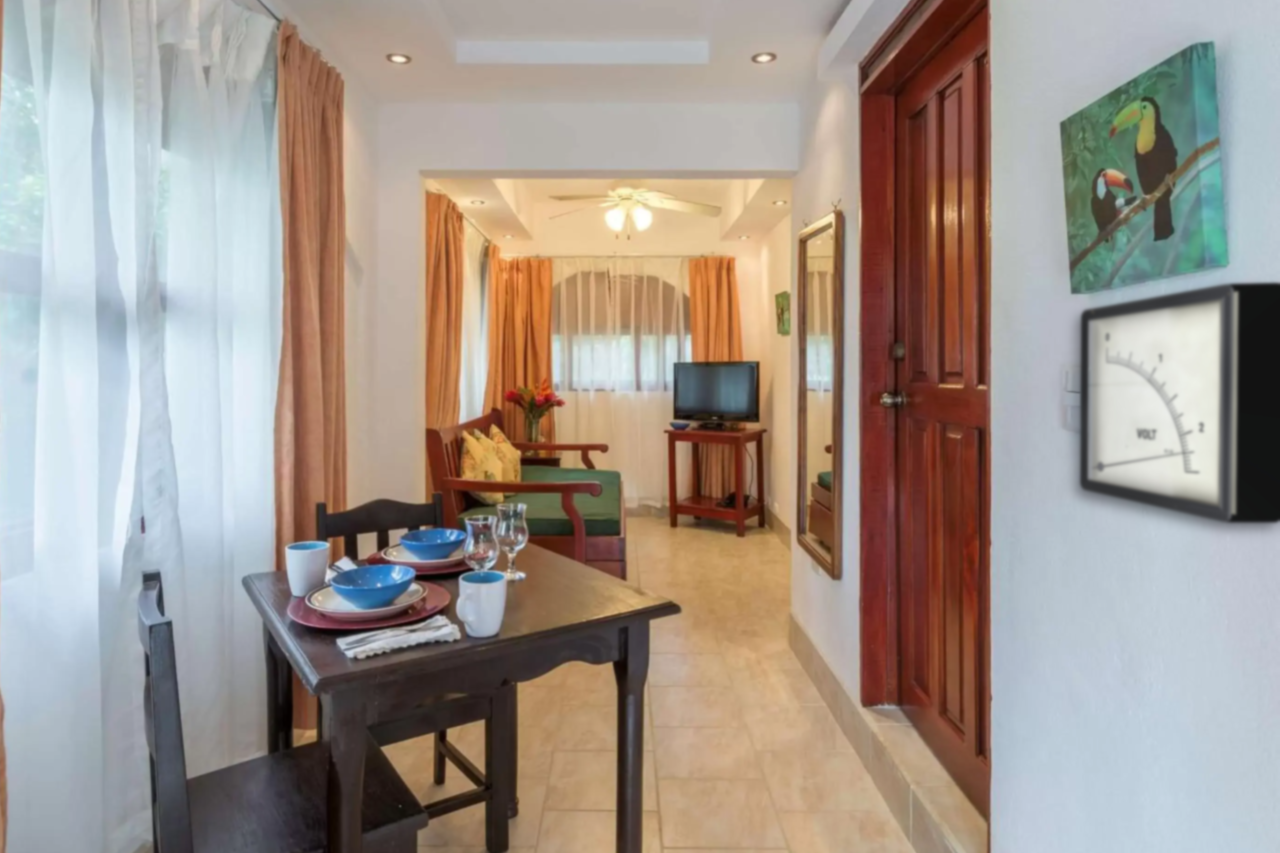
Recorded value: 2.25 V
